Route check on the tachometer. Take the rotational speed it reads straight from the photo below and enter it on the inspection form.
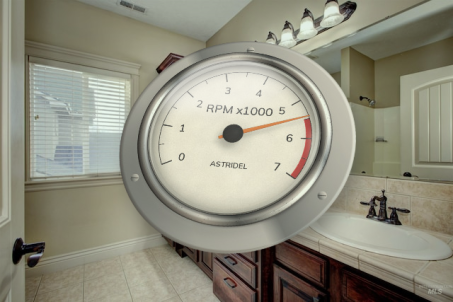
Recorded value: 5500 rpm
